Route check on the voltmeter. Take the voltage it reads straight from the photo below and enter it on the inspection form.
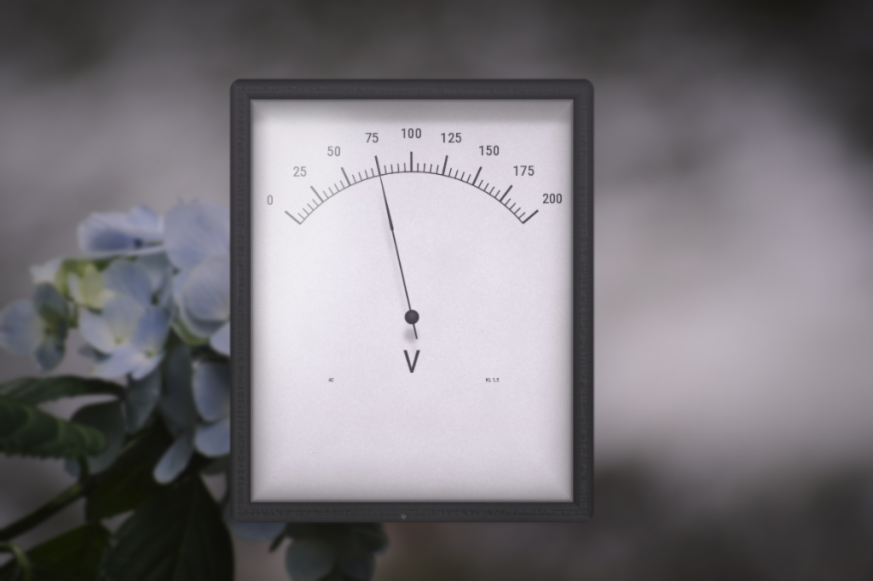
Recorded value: 75 V
